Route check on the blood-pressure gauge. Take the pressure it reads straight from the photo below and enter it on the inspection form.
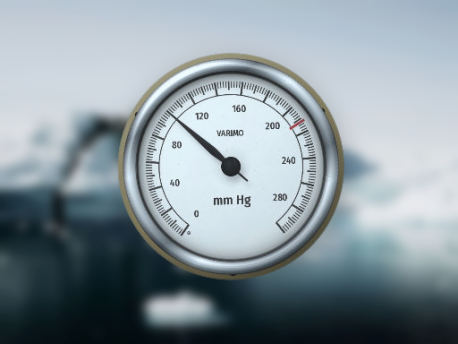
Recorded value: 100 mmHg
